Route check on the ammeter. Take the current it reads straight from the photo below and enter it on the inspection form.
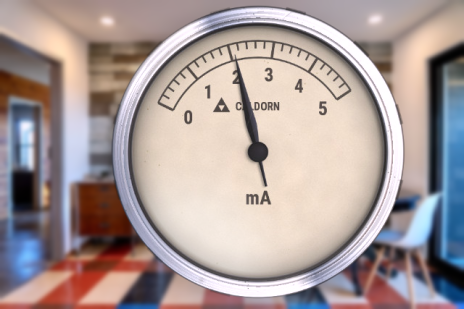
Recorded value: 2.1 mA
